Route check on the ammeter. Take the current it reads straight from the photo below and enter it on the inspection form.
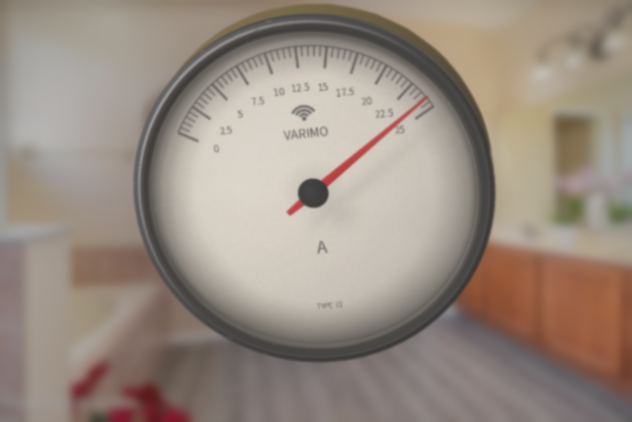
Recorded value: 24 A
